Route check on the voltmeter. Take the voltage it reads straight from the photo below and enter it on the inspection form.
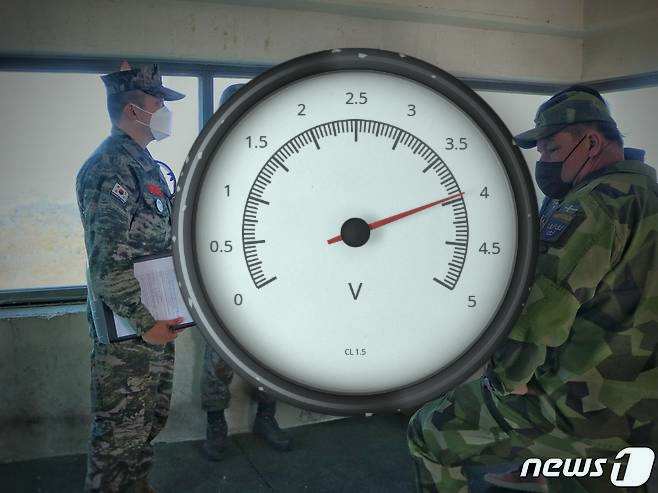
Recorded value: 3.95 V
